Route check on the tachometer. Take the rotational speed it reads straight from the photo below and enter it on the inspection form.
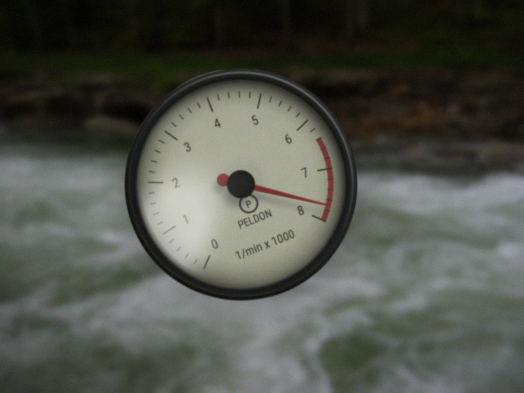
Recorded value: 7700 rpm
